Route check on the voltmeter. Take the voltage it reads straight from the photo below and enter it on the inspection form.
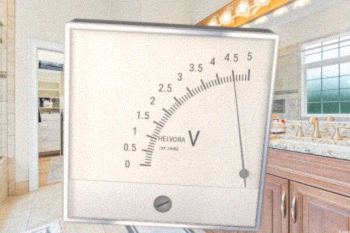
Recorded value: 4.5 V
